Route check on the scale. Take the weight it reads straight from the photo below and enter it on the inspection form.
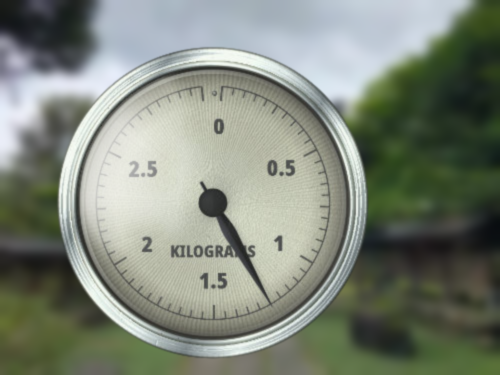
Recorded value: 1.25 kg
